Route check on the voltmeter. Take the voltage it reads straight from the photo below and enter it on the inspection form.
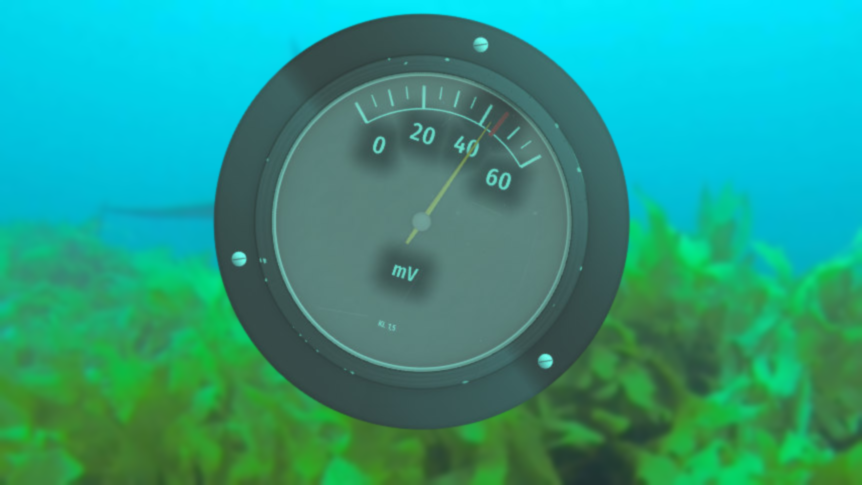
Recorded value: 42.5 mV
